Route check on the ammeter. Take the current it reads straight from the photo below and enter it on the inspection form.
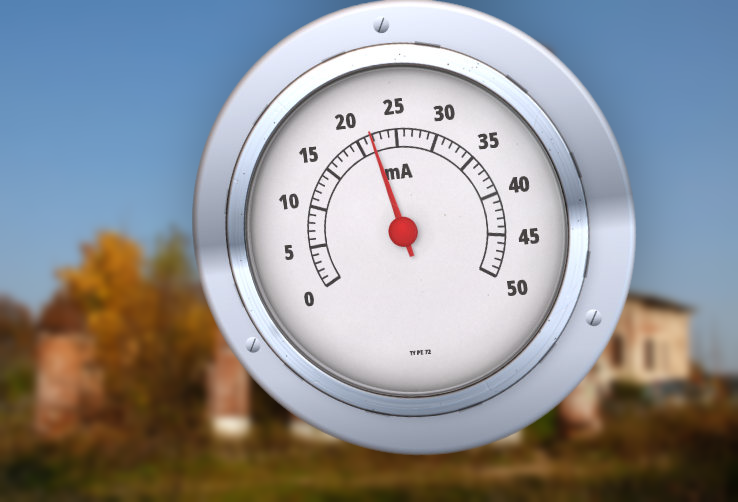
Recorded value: 22 mA
